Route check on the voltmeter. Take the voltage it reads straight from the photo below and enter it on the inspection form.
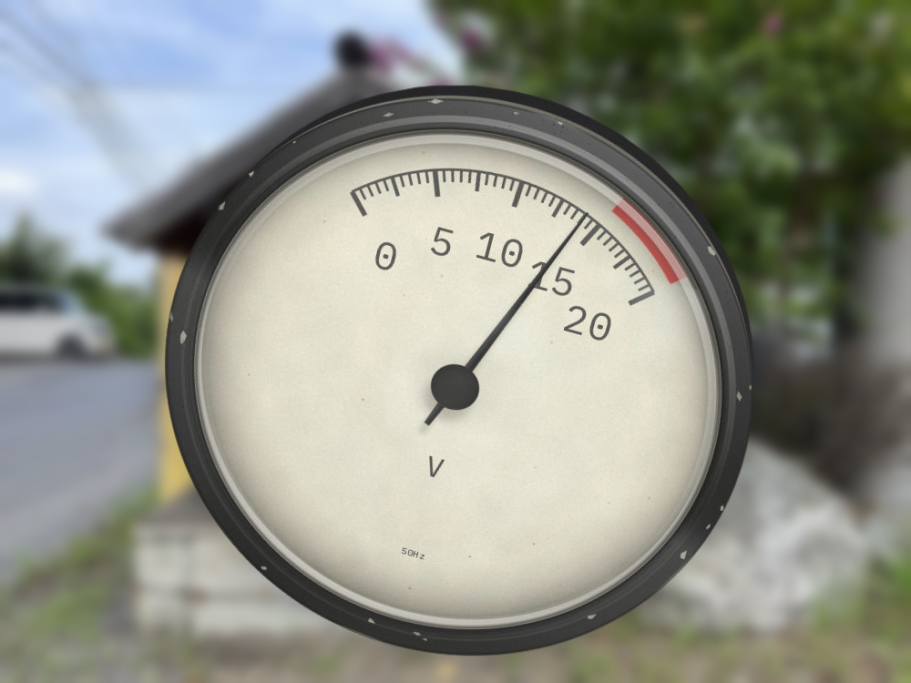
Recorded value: 14 V
